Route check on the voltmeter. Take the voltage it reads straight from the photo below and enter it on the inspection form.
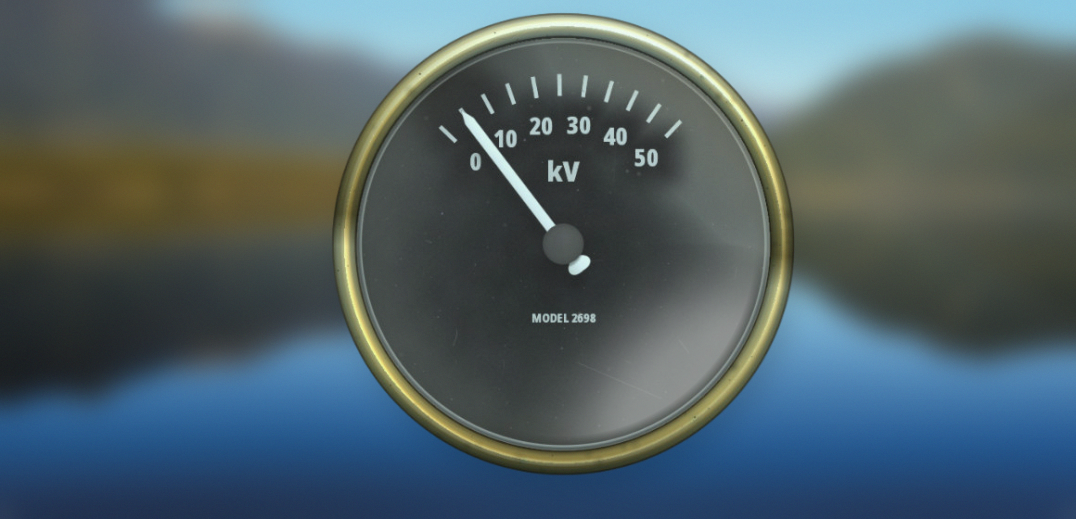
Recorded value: 5 kV
